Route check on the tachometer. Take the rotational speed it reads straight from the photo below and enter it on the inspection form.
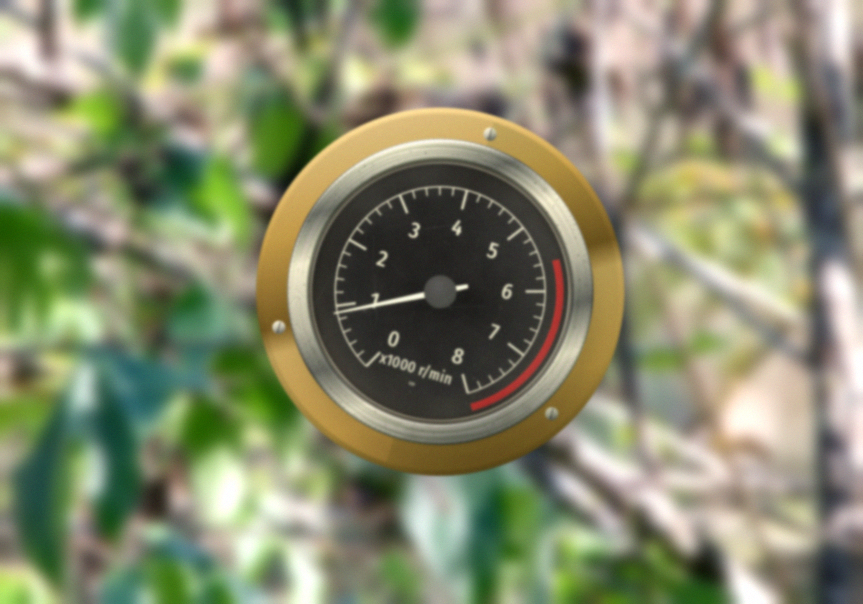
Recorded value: 900 rpm
